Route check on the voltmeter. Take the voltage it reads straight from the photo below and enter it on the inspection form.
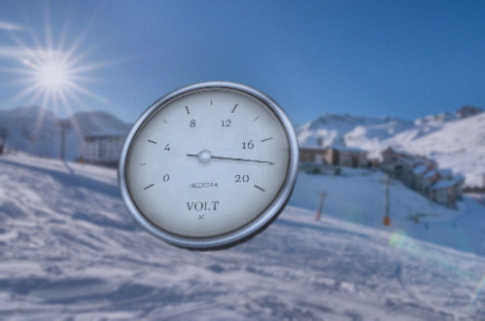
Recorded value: 18 V
